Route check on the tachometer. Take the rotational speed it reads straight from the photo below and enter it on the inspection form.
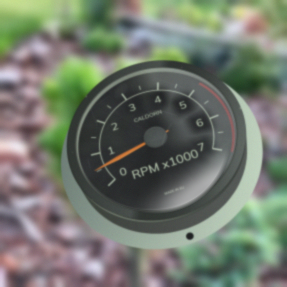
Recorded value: 500 rpm
